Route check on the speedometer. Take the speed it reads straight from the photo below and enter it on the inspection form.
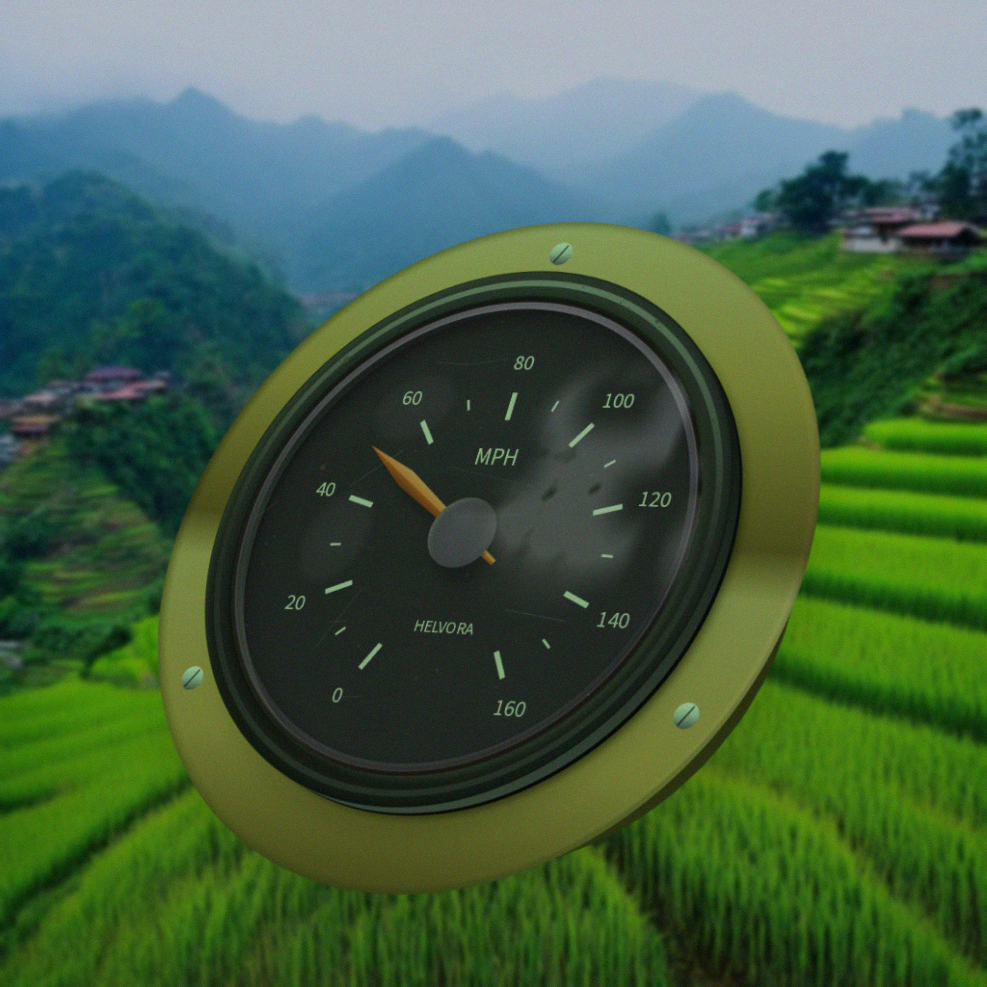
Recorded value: 50 mph
